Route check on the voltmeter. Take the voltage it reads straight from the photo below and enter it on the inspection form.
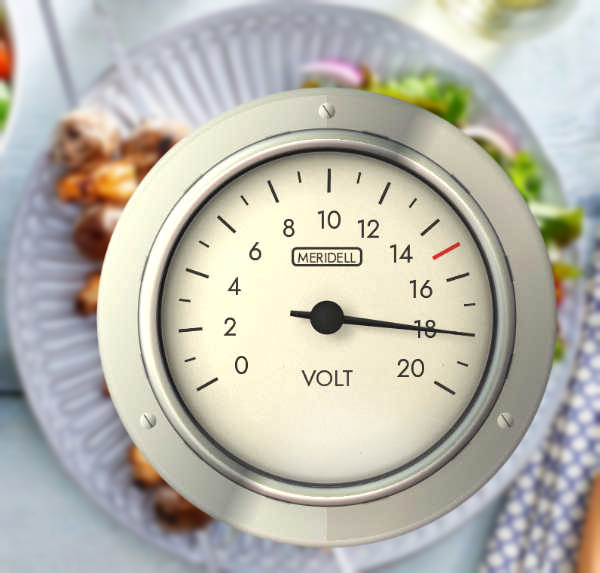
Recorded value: 18 V
